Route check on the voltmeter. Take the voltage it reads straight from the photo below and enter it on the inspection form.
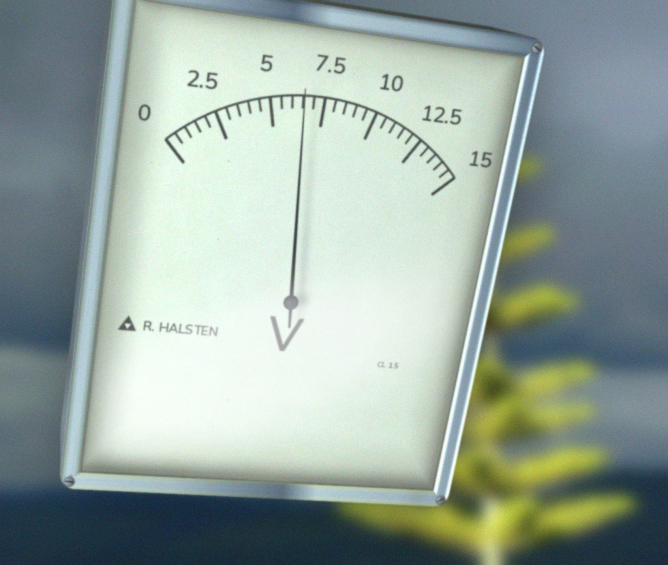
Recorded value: 6.5 V
